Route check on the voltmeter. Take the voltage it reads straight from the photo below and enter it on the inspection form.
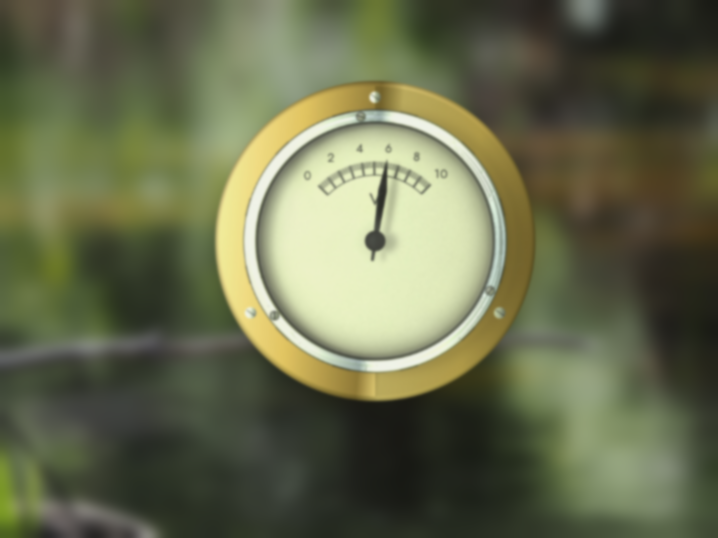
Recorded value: 6 V
